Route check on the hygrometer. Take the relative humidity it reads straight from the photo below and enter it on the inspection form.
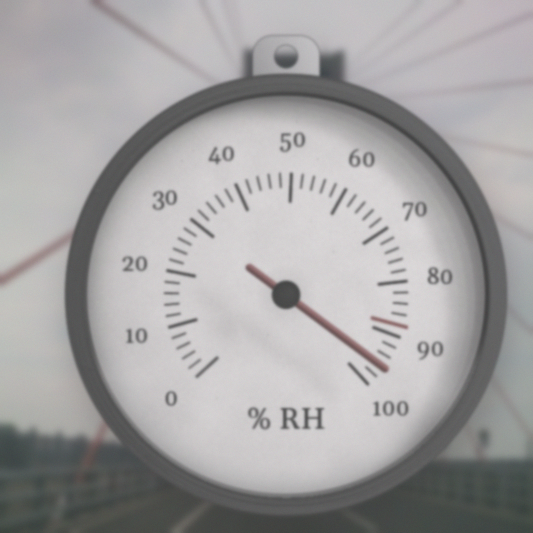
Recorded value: 96 %
